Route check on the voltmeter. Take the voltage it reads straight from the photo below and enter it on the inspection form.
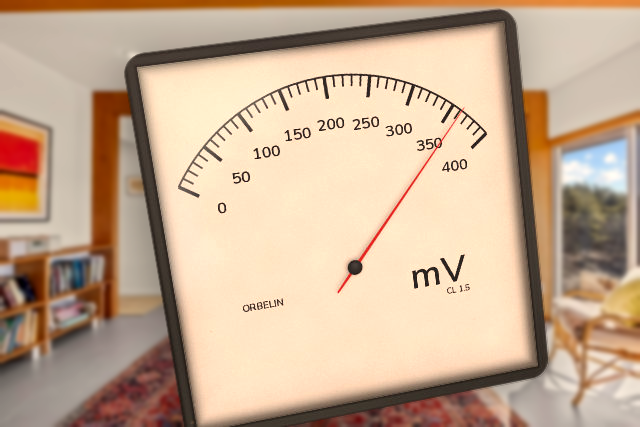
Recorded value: 360 mV
